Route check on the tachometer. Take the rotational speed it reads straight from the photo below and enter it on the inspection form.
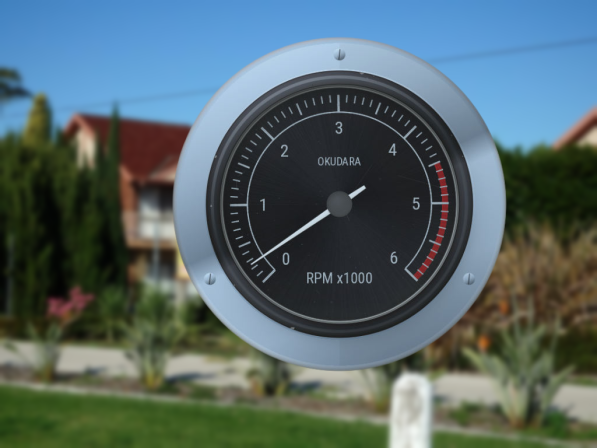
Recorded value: 250 rpm
